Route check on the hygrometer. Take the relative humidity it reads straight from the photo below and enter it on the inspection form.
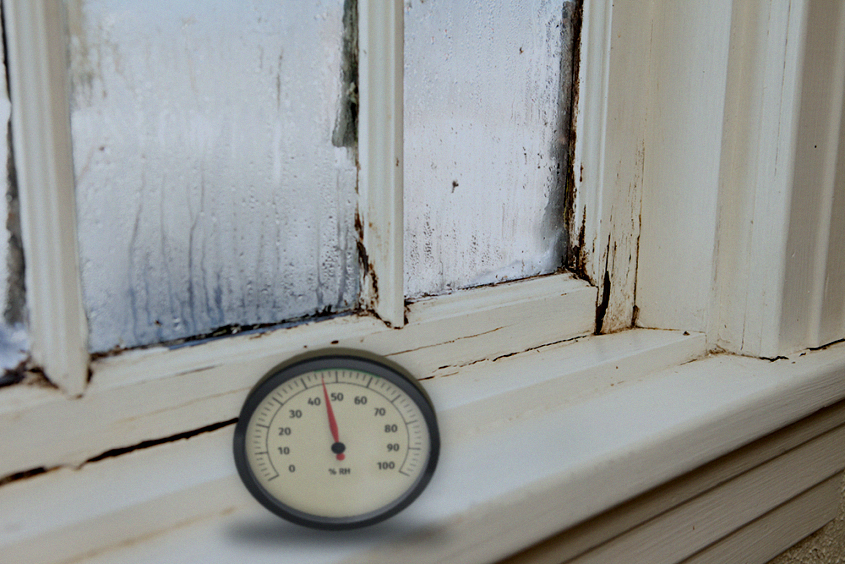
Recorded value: 46 %
